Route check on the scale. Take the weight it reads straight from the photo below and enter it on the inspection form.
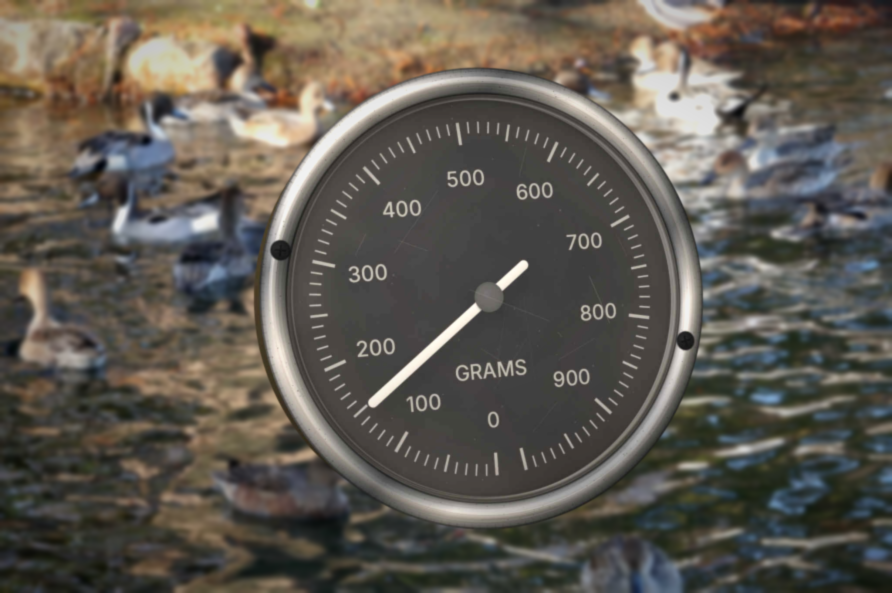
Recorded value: 150 g
